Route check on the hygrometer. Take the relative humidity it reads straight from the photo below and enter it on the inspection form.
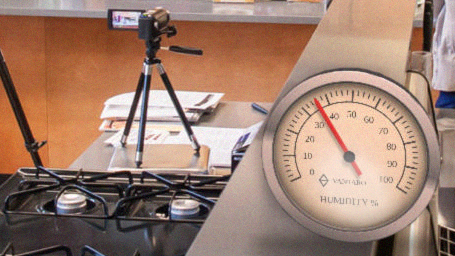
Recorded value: 36 %
